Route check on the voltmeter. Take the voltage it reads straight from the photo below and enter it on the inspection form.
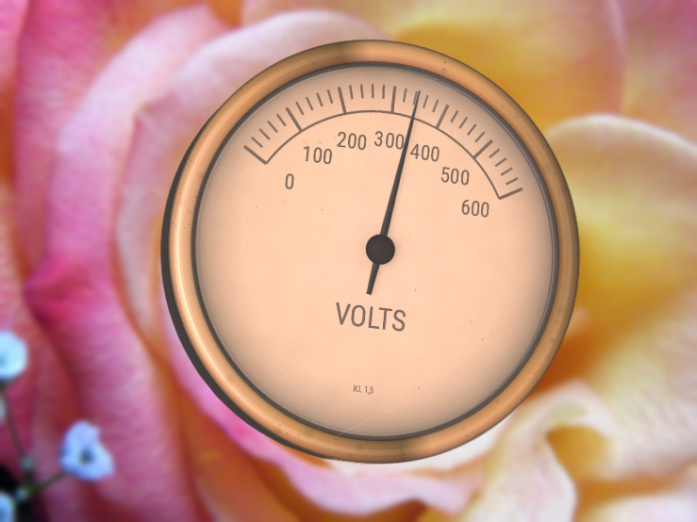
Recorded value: 340 V
